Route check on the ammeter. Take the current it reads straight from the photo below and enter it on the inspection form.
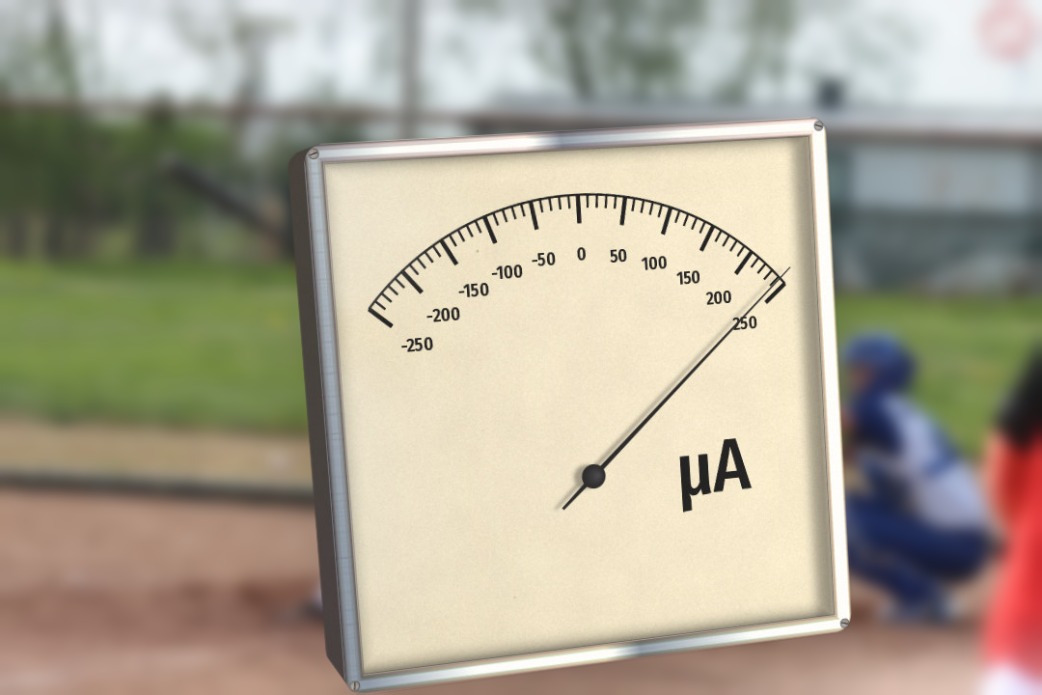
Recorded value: 240 µA
